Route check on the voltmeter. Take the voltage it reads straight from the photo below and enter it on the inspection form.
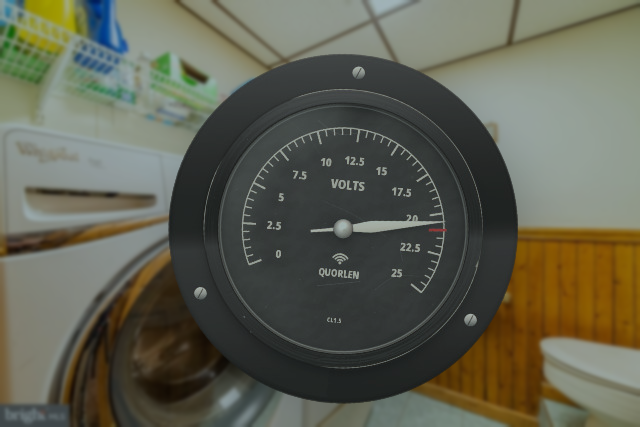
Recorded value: 20.5 V
